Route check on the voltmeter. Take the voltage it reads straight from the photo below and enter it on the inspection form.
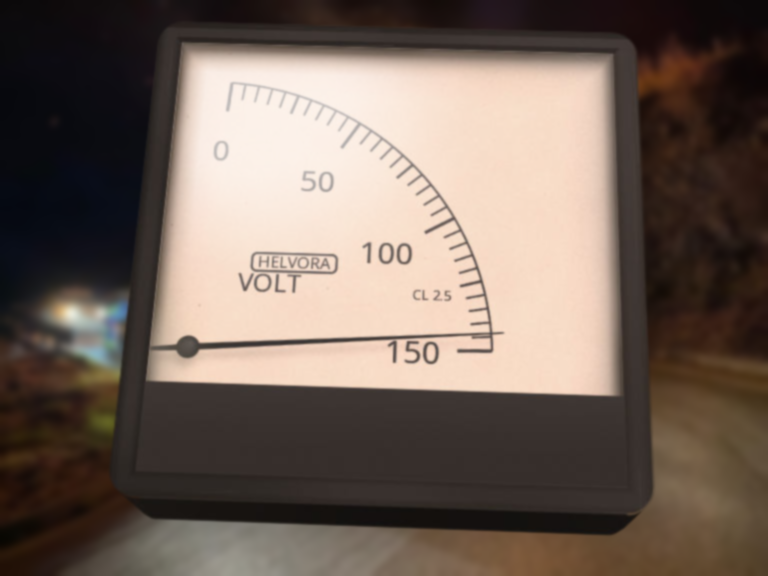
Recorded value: 145 V
